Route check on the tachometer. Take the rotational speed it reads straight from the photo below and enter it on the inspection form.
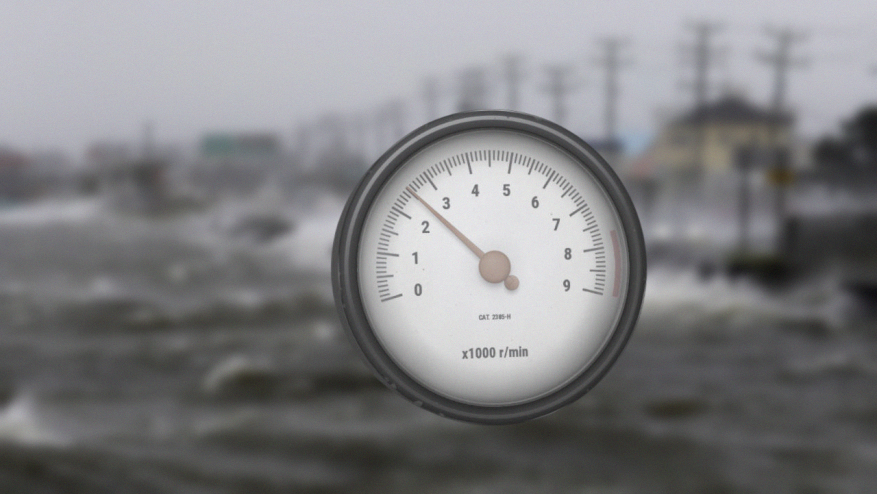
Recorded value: 2500 rpm
